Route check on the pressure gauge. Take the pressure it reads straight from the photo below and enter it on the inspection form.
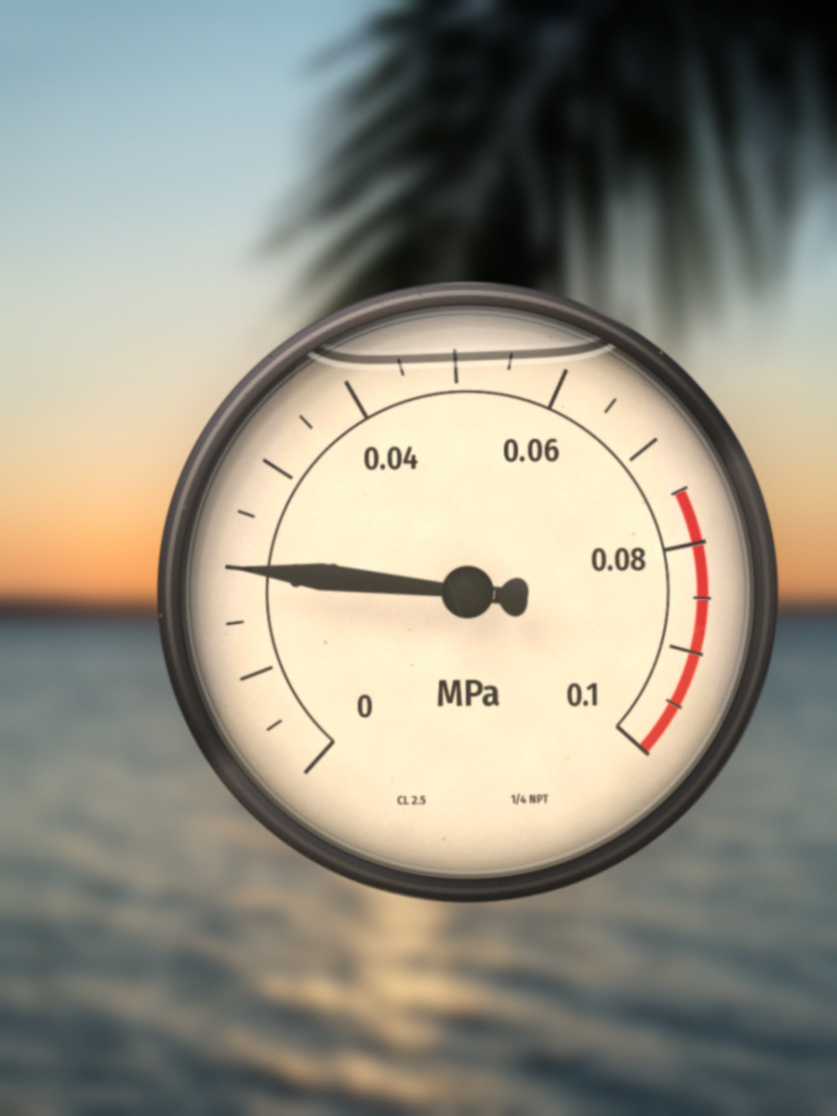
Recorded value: 0.02 MPa
